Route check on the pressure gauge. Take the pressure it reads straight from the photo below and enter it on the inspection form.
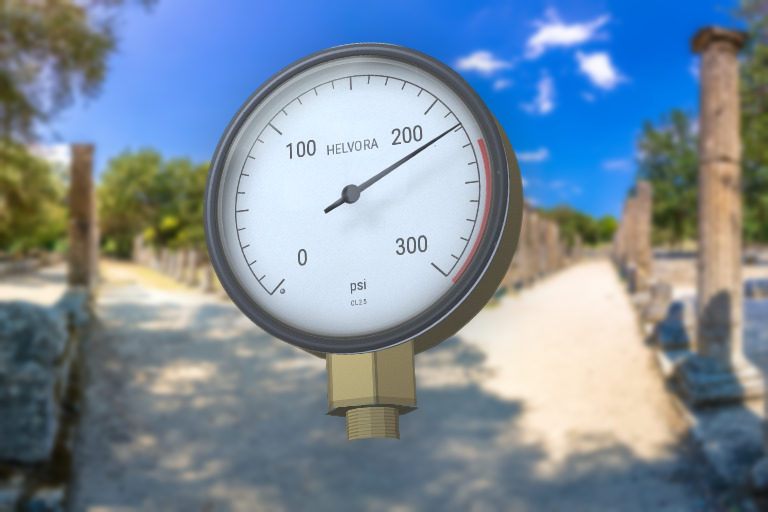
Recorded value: 220 psi
